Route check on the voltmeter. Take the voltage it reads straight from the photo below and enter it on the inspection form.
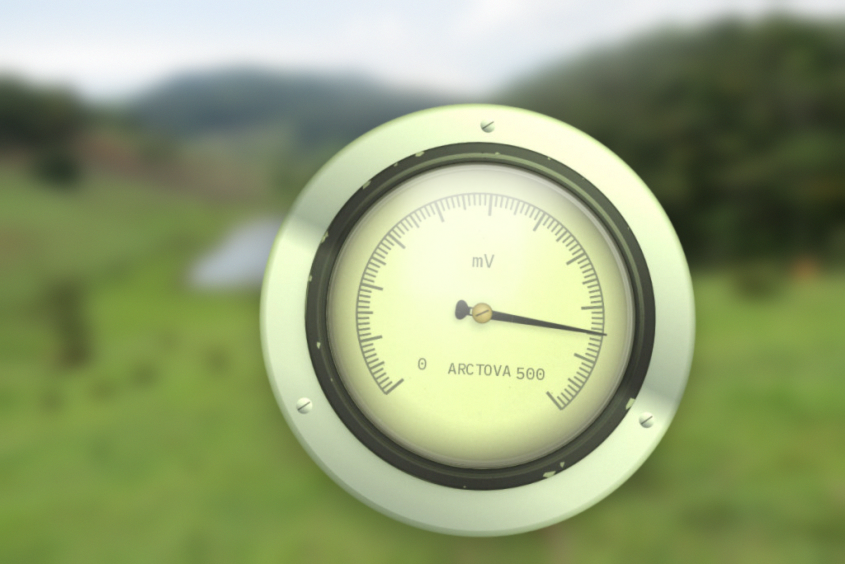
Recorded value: 425 mV
